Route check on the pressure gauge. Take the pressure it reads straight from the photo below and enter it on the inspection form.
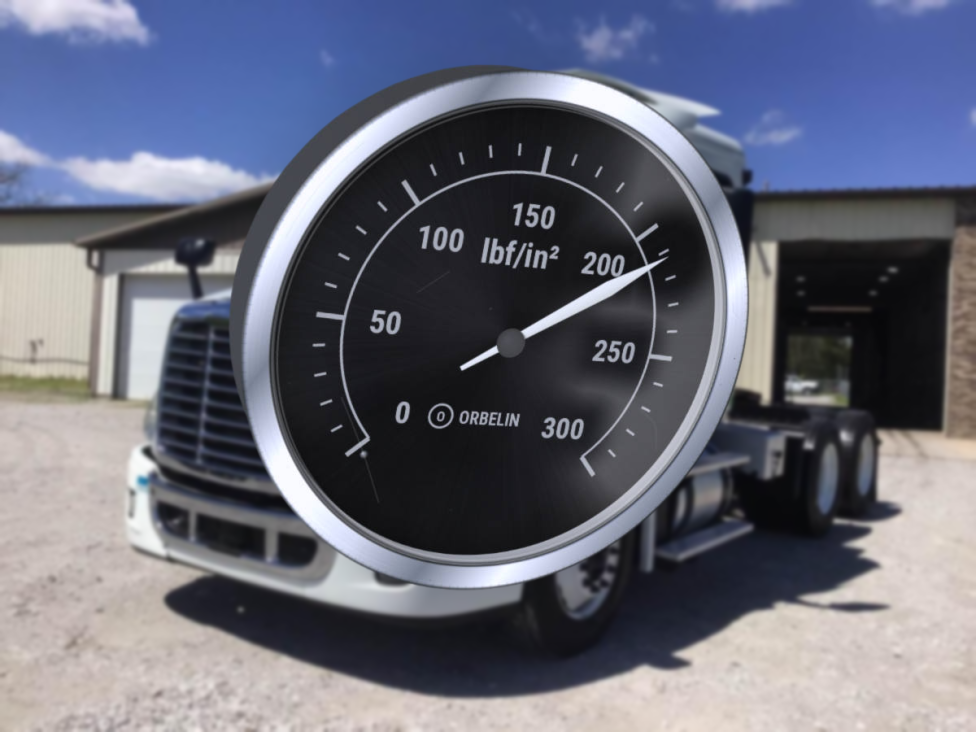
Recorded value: 210 psi
